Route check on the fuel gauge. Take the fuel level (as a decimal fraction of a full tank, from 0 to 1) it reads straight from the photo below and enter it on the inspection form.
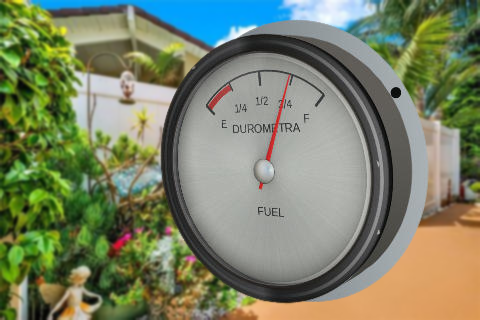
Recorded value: 0.75
